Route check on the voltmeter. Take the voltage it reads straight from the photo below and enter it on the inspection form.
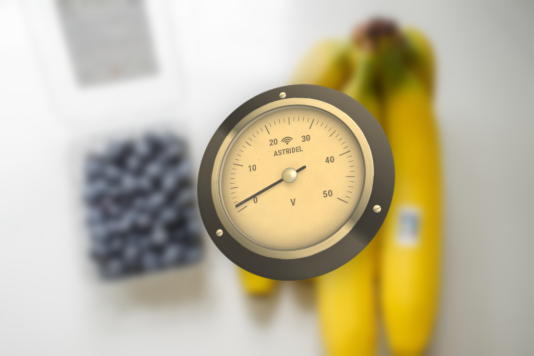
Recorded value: 1 V
